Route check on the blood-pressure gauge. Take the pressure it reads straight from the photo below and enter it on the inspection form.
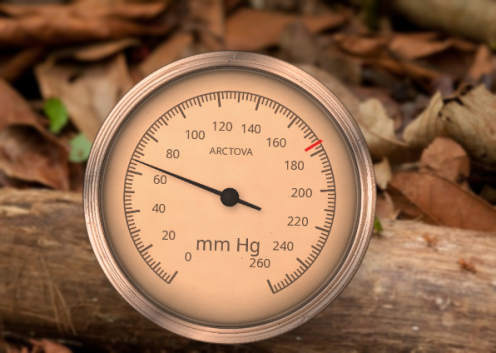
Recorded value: 66 mmHg
